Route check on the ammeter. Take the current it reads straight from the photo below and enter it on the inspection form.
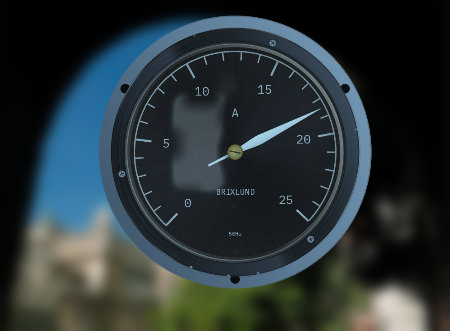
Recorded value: 18.5 A
